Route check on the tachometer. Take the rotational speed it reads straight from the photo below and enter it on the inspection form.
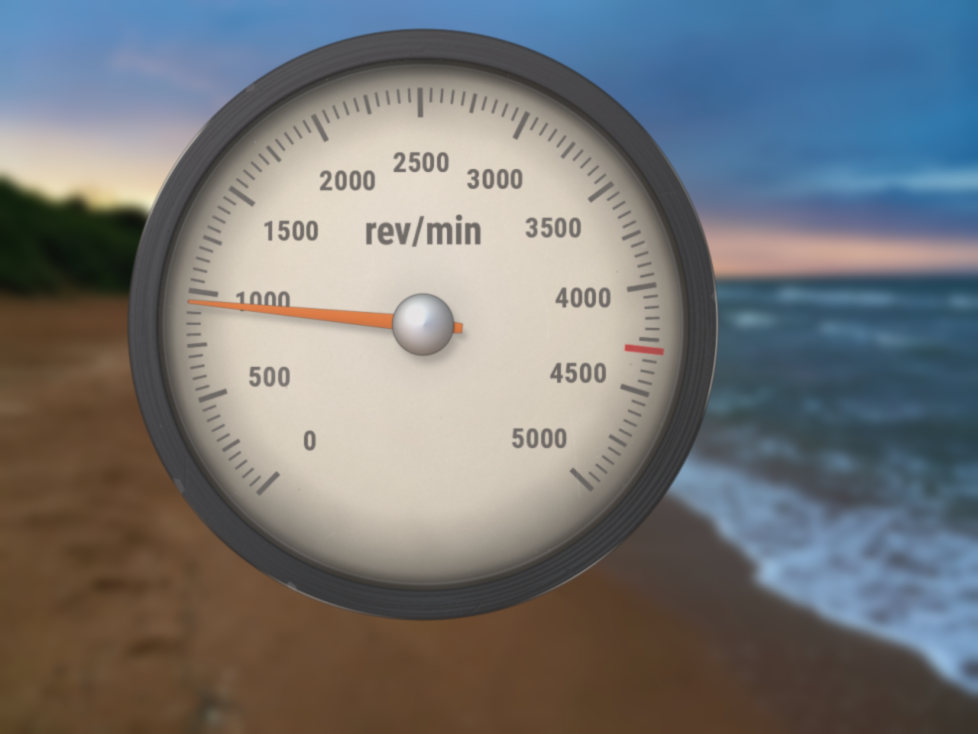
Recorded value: 950 rpm
